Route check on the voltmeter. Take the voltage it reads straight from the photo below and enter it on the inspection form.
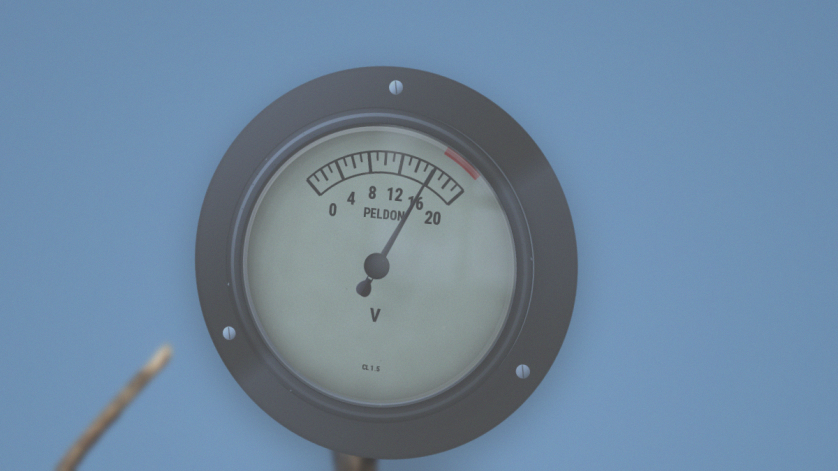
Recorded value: 16 V
